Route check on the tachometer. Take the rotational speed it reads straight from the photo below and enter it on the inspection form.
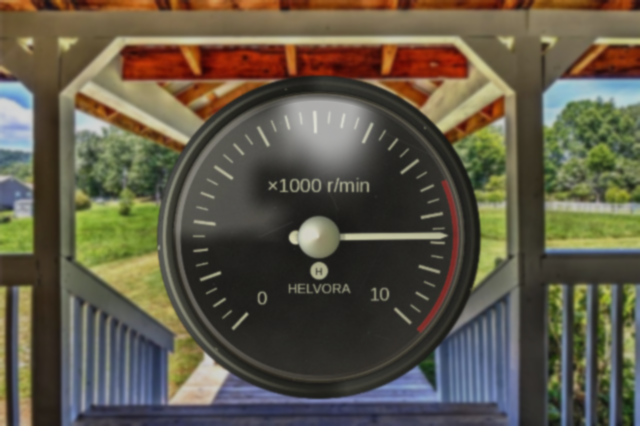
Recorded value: 8375 rpm
